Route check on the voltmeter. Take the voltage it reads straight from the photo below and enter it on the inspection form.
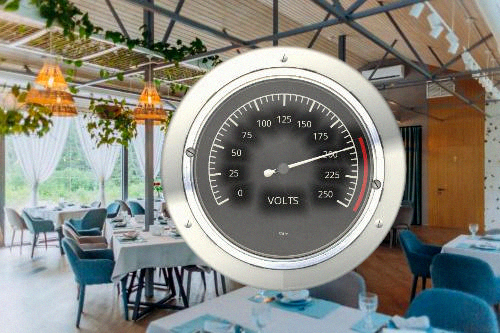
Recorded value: 200 V
